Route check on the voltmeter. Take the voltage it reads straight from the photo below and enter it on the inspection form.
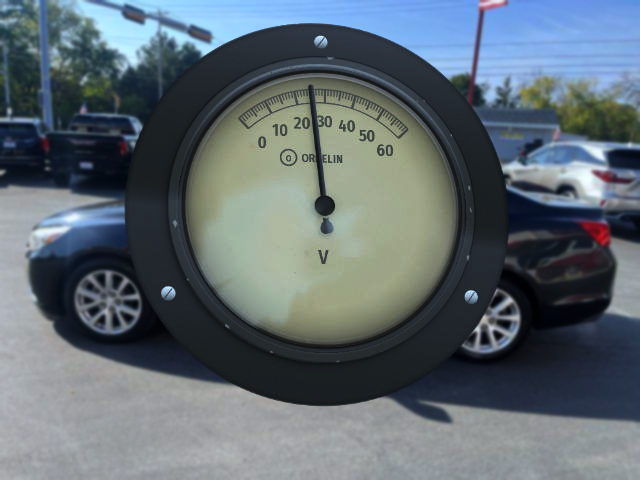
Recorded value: 25 V
